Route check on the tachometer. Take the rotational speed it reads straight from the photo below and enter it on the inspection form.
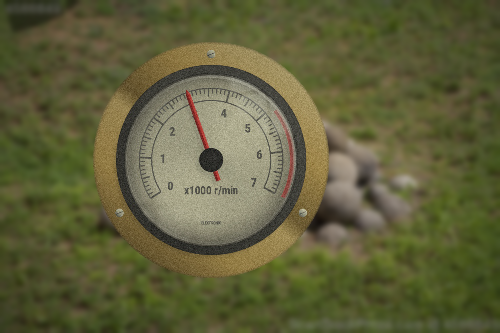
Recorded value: 3000 rpm
